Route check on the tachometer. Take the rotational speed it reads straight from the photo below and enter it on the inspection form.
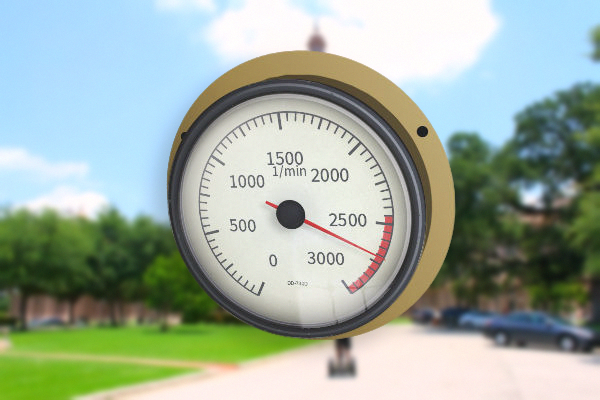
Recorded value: 2700 rpm
